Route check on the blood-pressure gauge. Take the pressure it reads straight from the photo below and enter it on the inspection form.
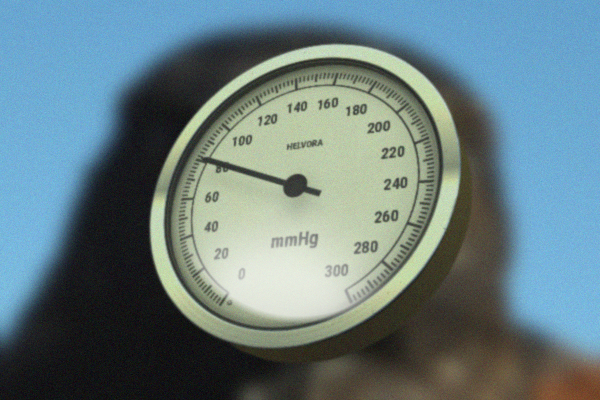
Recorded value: 80 mmHg
